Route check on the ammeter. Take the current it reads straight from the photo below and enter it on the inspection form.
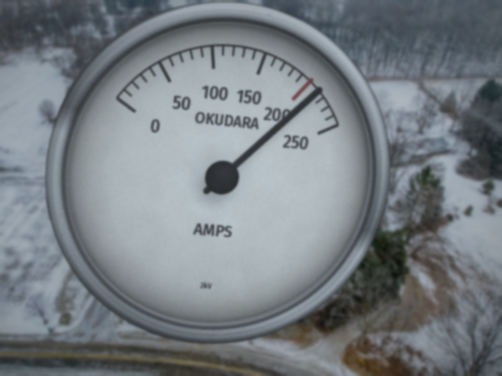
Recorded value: 210 A
